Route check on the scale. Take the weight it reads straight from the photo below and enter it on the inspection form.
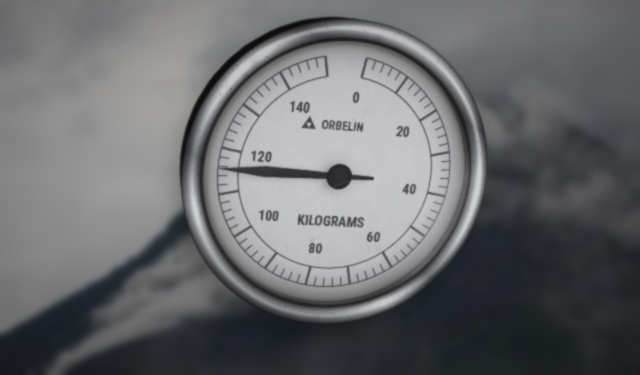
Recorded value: 116 kg
